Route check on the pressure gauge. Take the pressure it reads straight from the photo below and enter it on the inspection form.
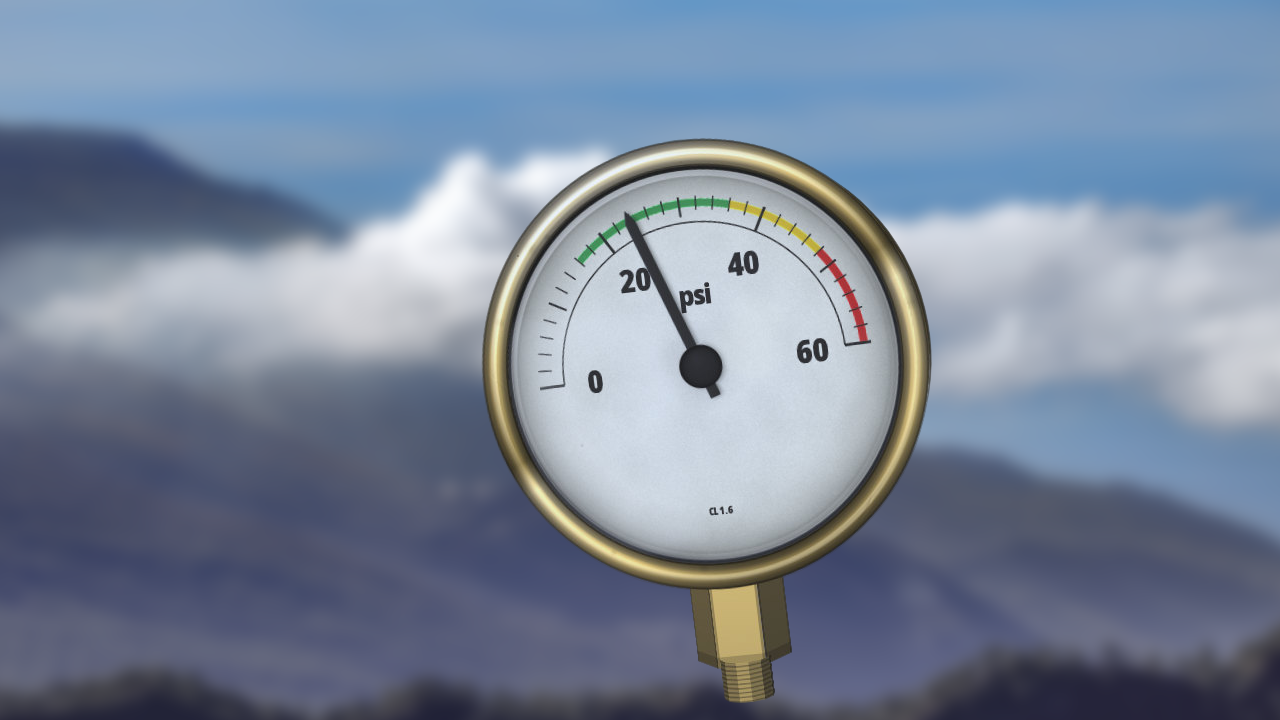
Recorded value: 24 psi
